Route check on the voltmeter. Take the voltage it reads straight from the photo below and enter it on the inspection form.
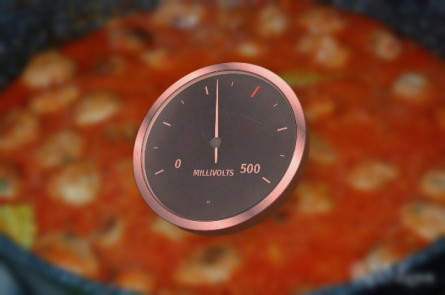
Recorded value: 225 mV
